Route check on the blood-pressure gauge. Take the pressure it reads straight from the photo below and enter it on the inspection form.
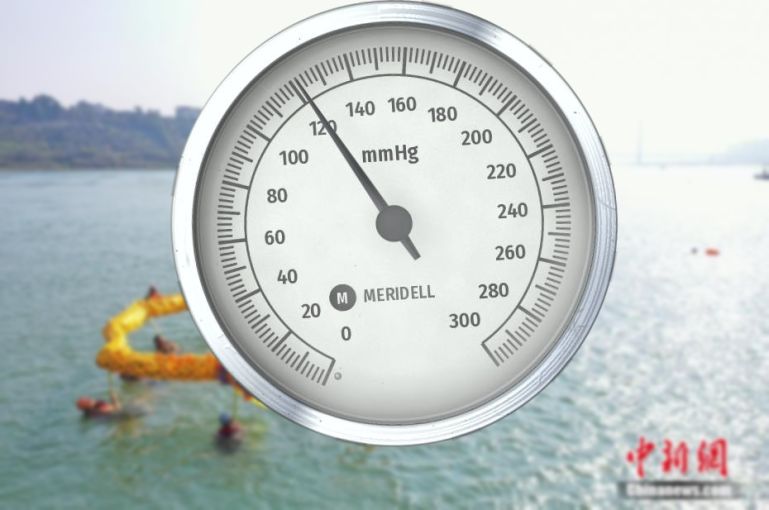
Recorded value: 122 mmHg
